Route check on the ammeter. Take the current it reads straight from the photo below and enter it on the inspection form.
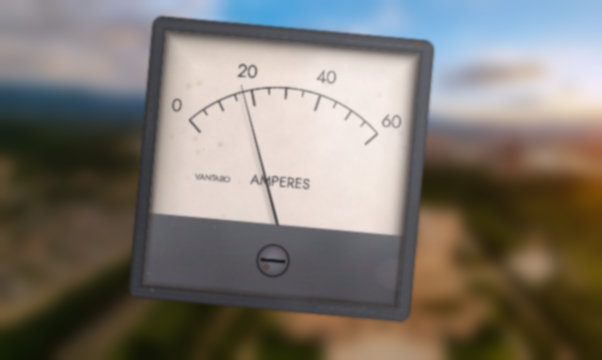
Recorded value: 17.5 A
